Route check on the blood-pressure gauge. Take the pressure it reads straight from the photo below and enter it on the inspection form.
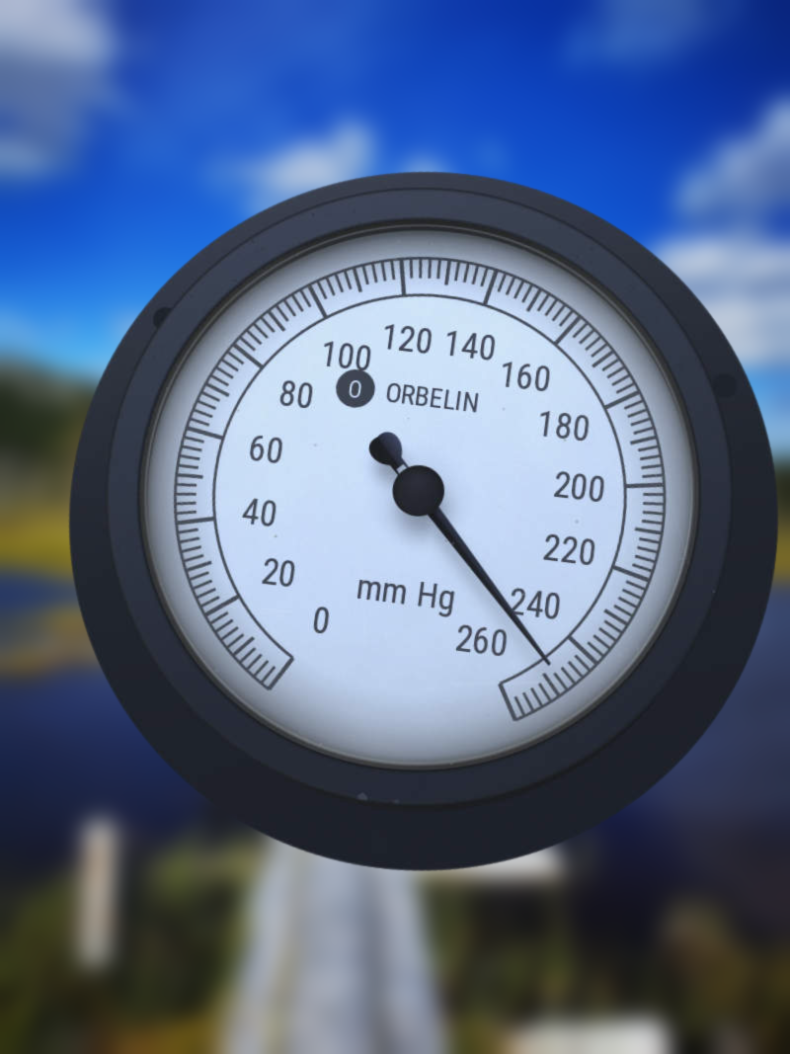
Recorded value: 248 mmHg
